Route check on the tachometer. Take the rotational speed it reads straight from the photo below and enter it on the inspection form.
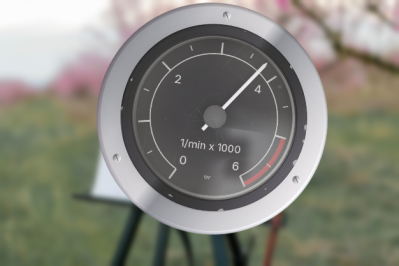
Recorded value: 3750 rpm
